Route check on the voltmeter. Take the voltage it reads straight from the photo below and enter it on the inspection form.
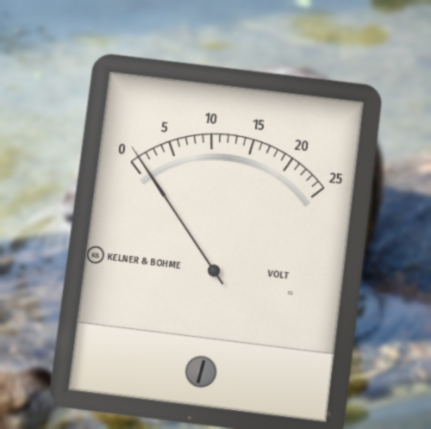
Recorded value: 1 V
